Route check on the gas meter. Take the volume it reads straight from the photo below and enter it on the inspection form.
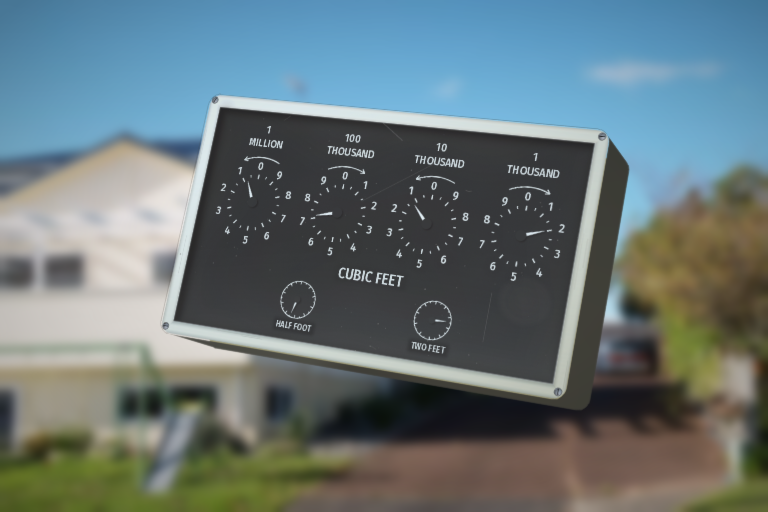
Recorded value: 71200 ft³
